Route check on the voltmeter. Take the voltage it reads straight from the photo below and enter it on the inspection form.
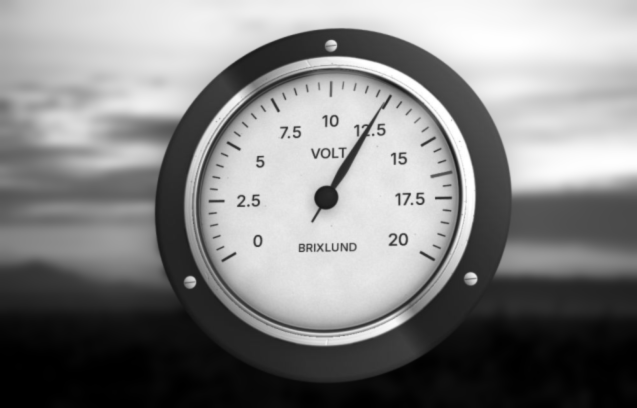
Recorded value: 12.5 V
